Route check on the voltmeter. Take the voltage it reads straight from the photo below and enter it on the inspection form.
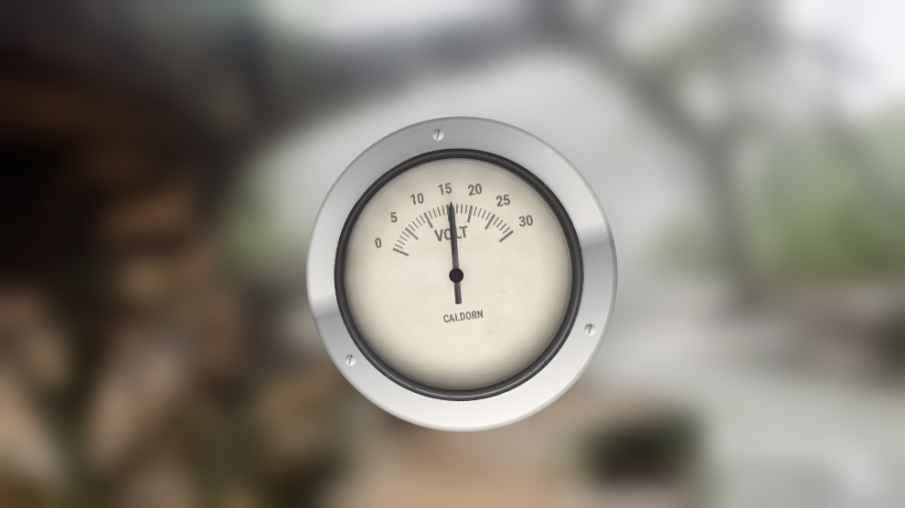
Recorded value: 16 V
